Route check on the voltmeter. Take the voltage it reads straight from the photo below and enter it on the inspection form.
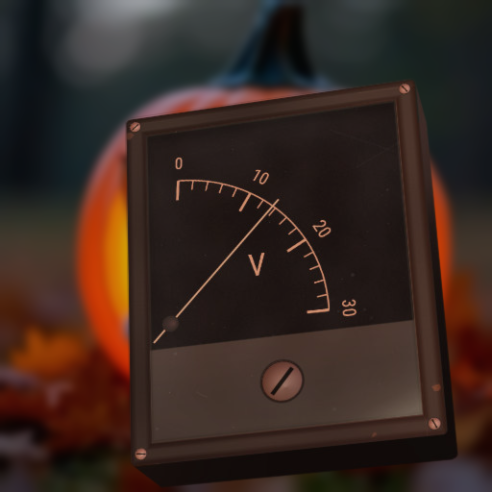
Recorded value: 14 V
